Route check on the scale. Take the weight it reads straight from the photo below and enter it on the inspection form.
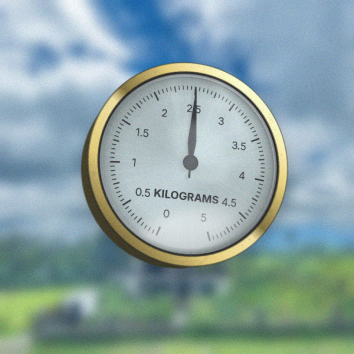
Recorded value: 2.5 kg
